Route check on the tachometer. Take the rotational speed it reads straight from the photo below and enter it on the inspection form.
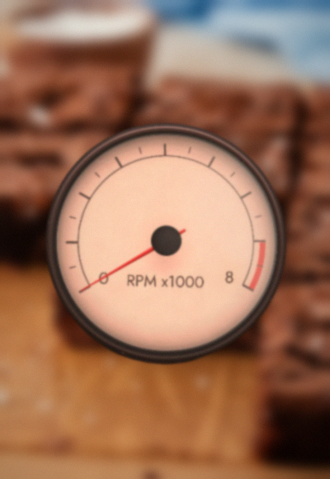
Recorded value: 0 rpm
